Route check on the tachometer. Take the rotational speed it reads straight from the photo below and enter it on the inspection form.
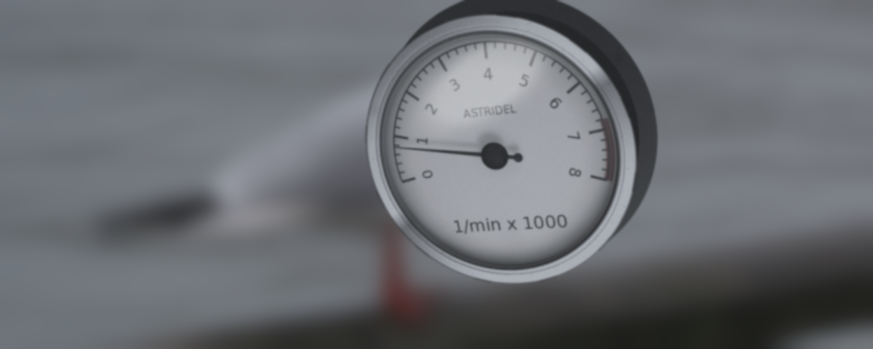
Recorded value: 800 rpm
